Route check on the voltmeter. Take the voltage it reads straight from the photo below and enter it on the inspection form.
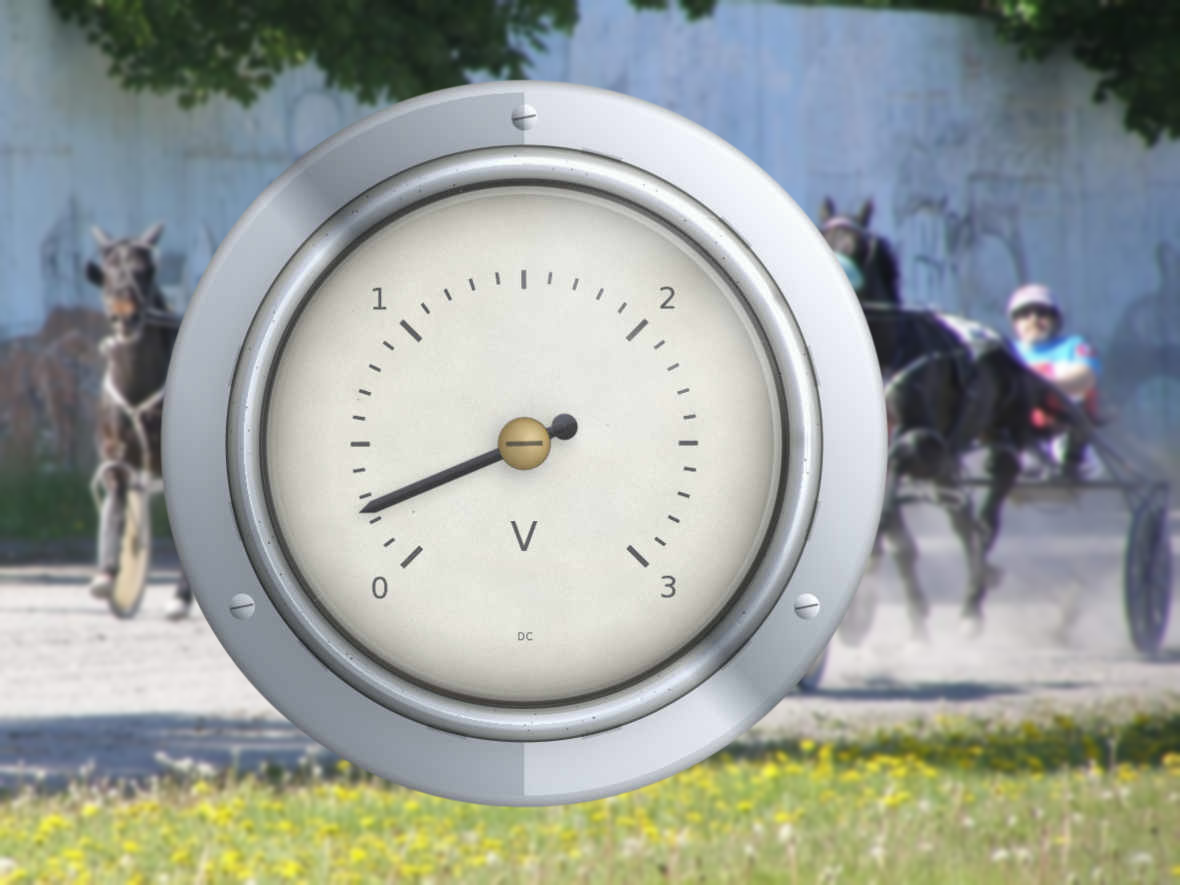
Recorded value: 0.25 V
